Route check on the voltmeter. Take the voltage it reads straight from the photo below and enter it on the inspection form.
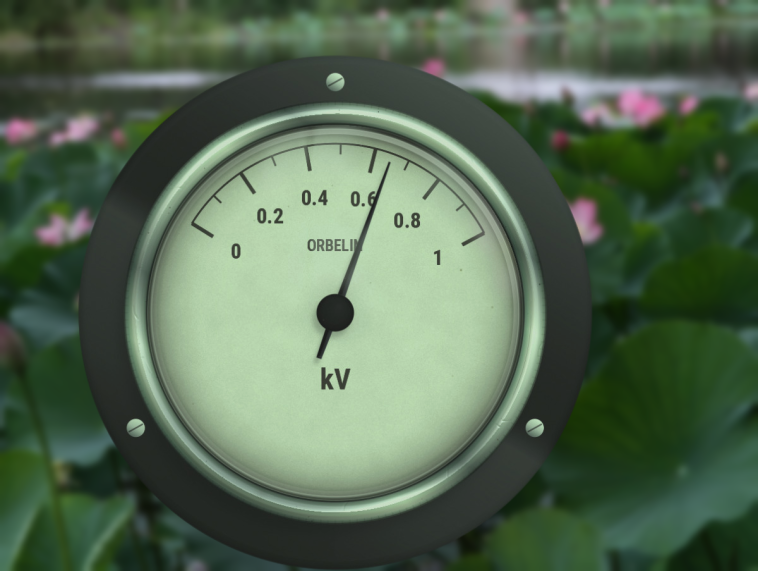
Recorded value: 0.65 kV
